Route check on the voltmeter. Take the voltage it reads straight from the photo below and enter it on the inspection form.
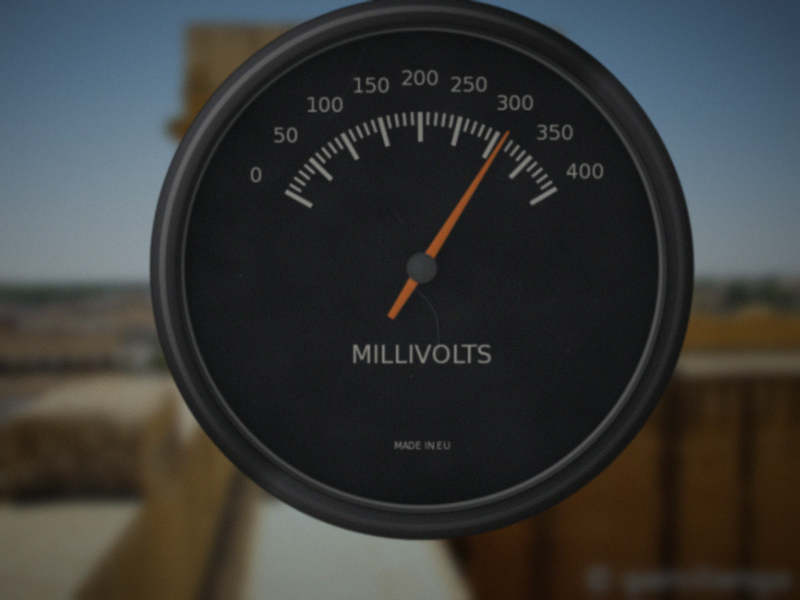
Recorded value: 310 mV
